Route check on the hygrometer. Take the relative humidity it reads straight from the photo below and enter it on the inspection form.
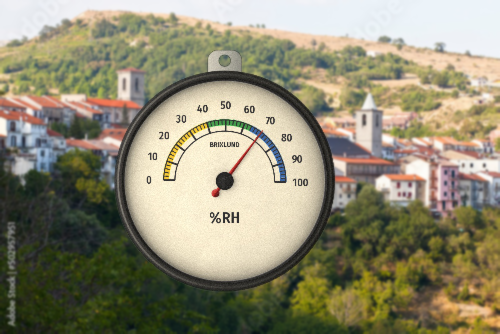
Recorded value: 70 %
